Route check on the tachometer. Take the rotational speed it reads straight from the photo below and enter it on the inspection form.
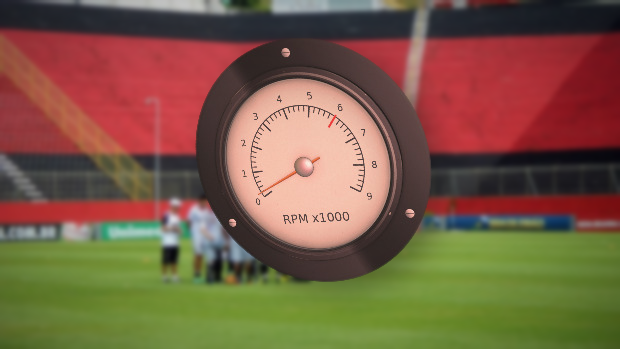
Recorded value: 200 rpm
